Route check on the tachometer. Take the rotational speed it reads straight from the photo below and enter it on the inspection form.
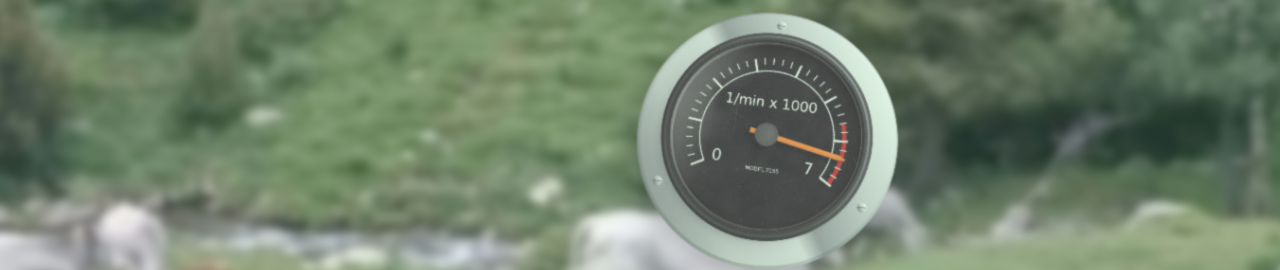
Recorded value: 6400 rpm
